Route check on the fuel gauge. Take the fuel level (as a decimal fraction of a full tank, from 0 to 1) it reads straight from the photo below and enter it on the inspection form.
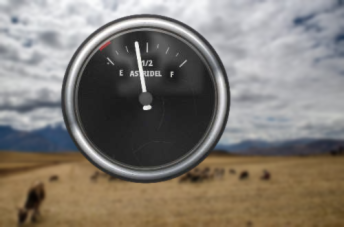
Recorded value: 0.375
